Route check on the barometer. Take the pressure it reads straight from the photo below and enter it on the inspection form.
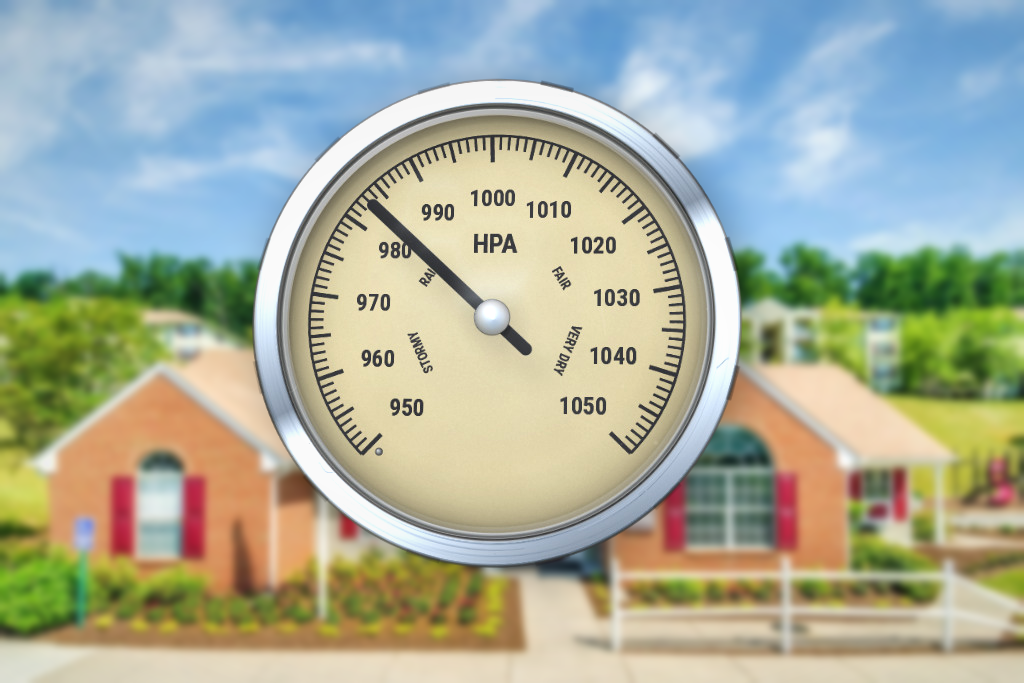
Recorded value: 983 hPa
